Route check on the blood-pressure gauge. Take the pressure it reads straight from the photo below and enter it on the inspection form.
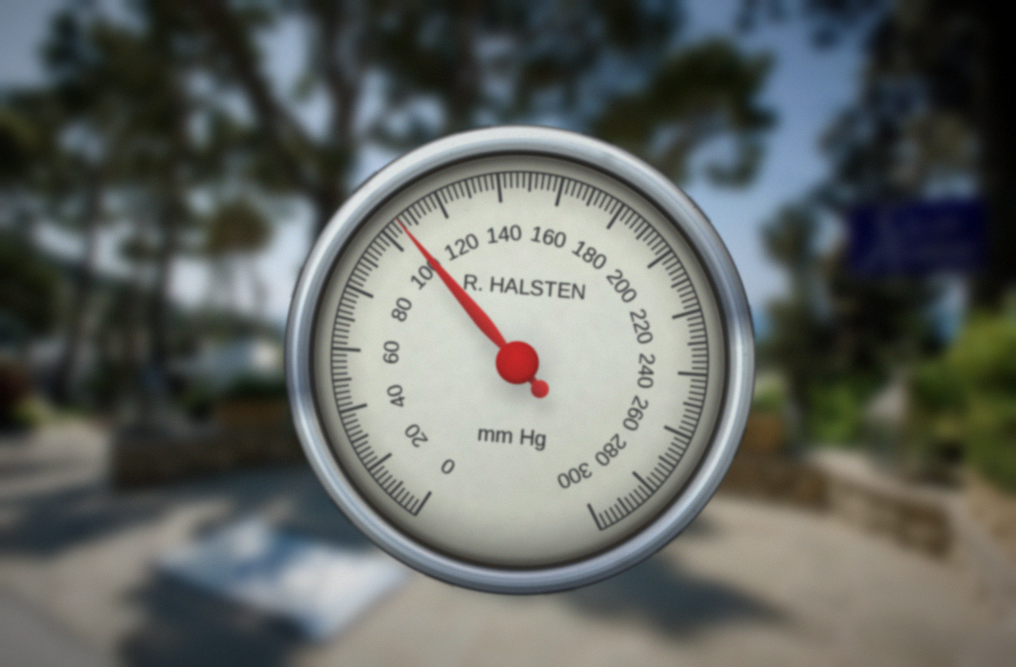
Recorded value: 106 mmHg
